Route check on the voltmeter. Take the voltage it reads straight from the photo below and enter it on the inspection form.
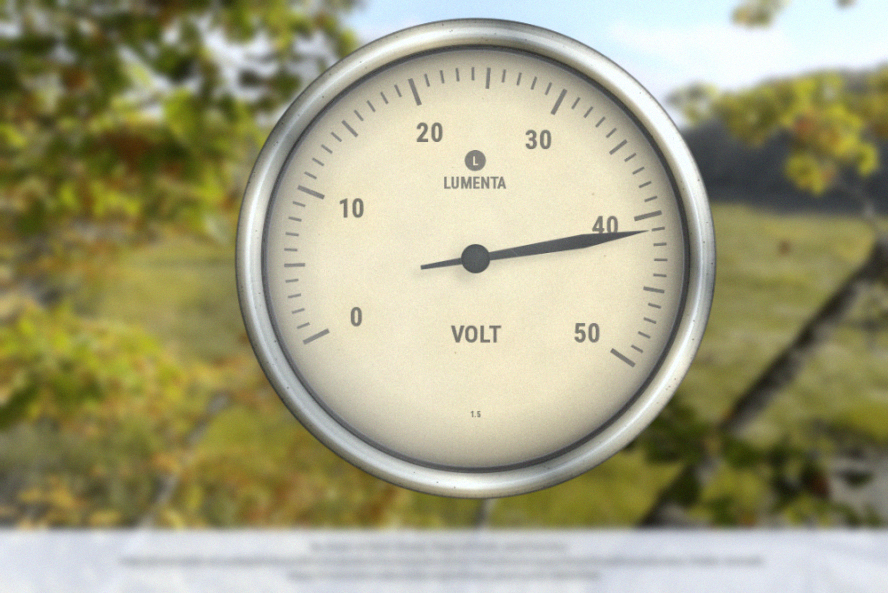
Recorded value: 41 V
